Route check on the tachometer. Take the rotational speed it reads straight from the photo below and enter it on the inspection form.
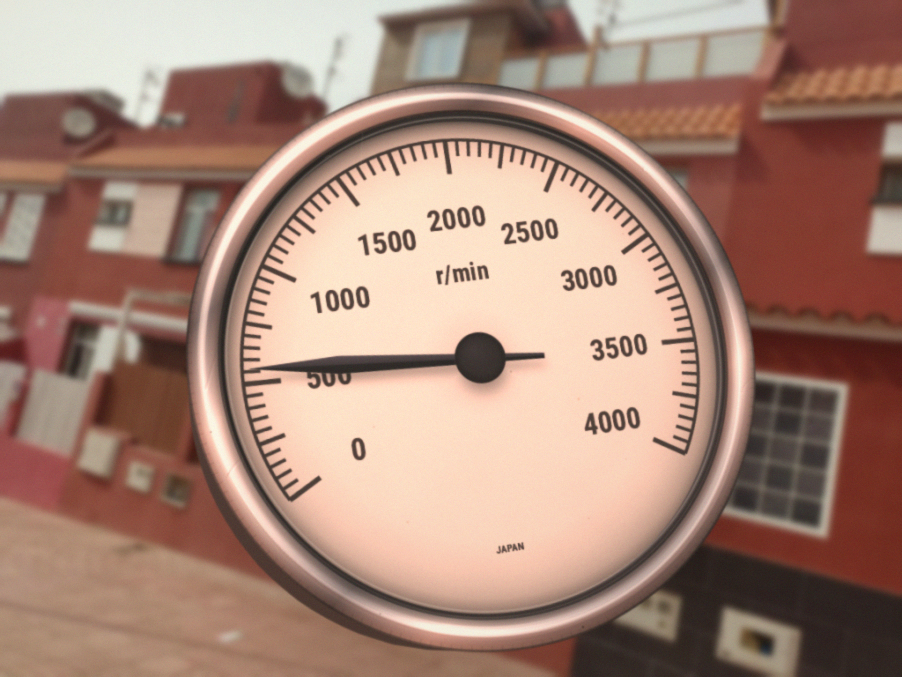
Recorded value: 550 rpm
